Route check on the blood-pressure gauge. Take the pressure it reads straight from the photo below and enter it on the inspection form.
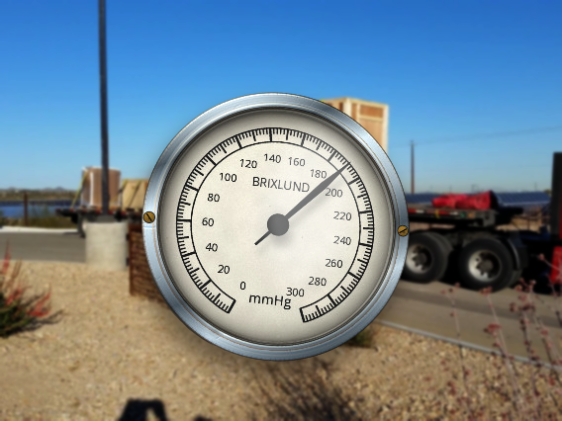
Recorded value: 190 mmHg
